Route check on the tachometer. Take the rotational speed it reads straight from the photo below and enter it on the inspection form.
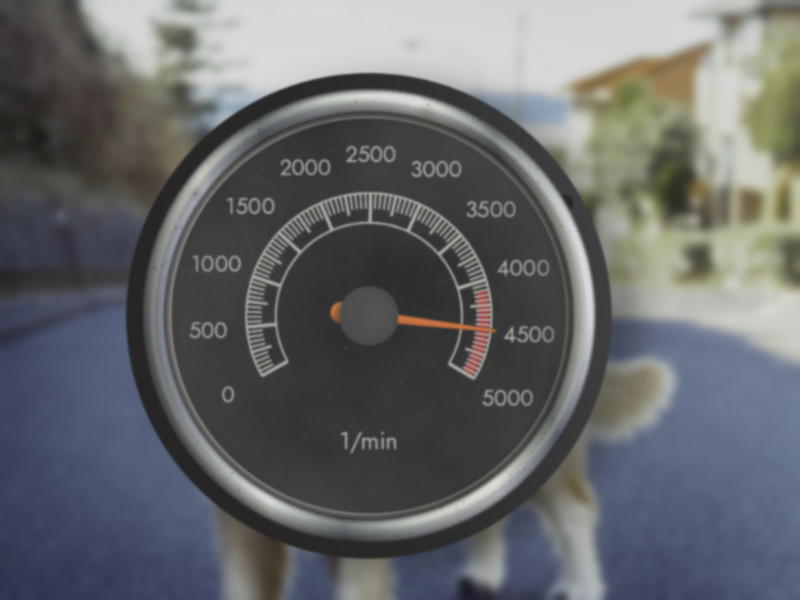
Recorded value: 4500 rpm
